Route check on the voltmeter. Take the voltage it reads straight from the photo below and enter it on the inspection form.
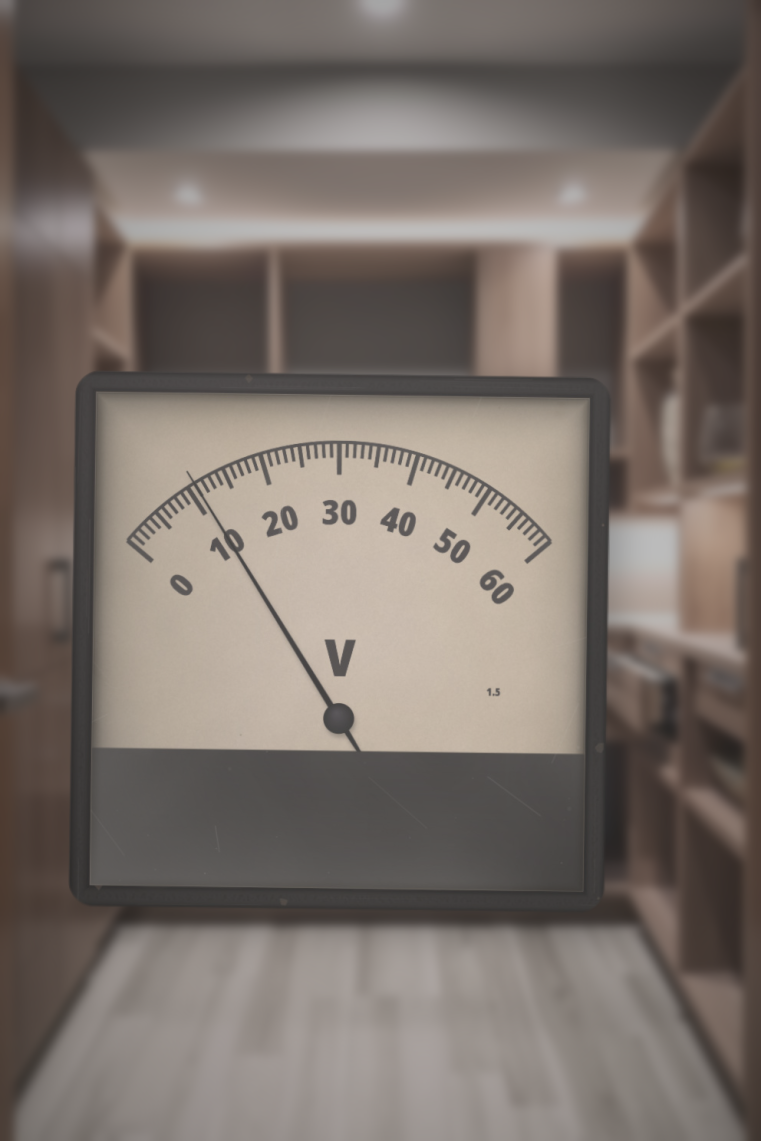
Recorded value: 11 V
